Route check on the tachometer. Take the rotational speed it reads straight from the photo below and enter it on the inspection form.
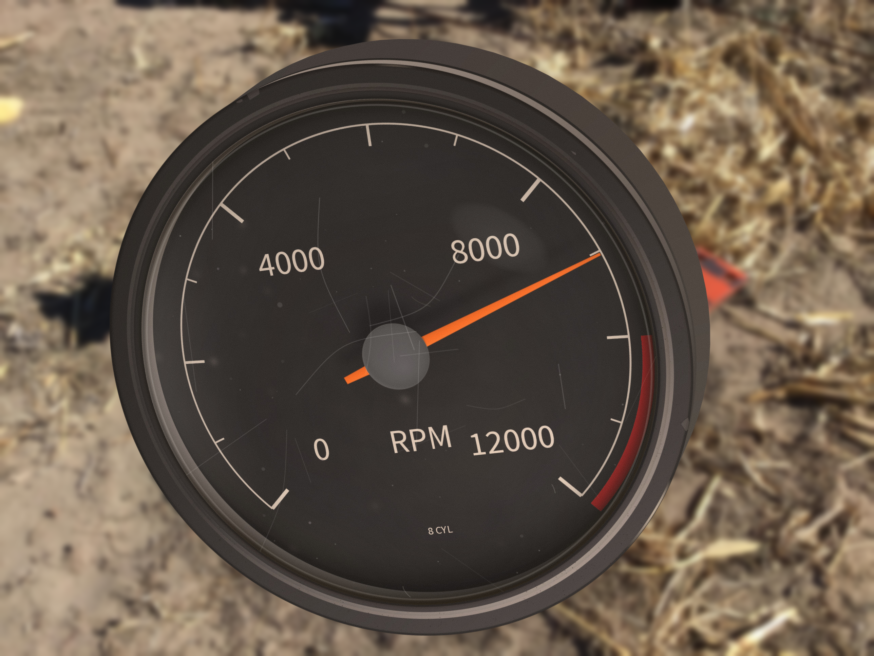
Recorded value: 9000 rpm
